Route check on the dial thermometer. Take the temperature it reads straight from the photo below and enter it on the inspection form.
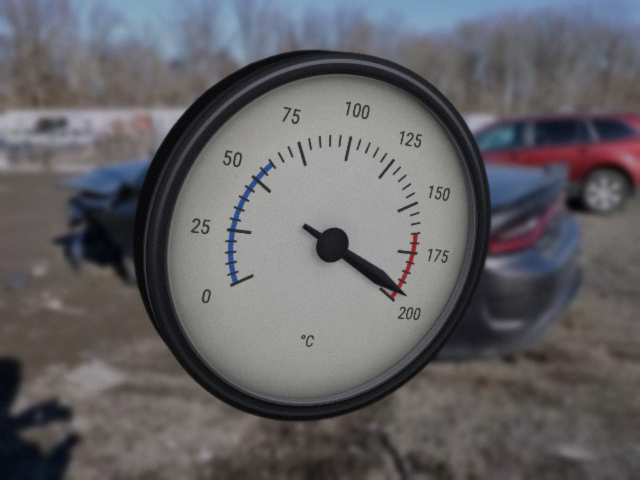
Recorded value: 195 °C
